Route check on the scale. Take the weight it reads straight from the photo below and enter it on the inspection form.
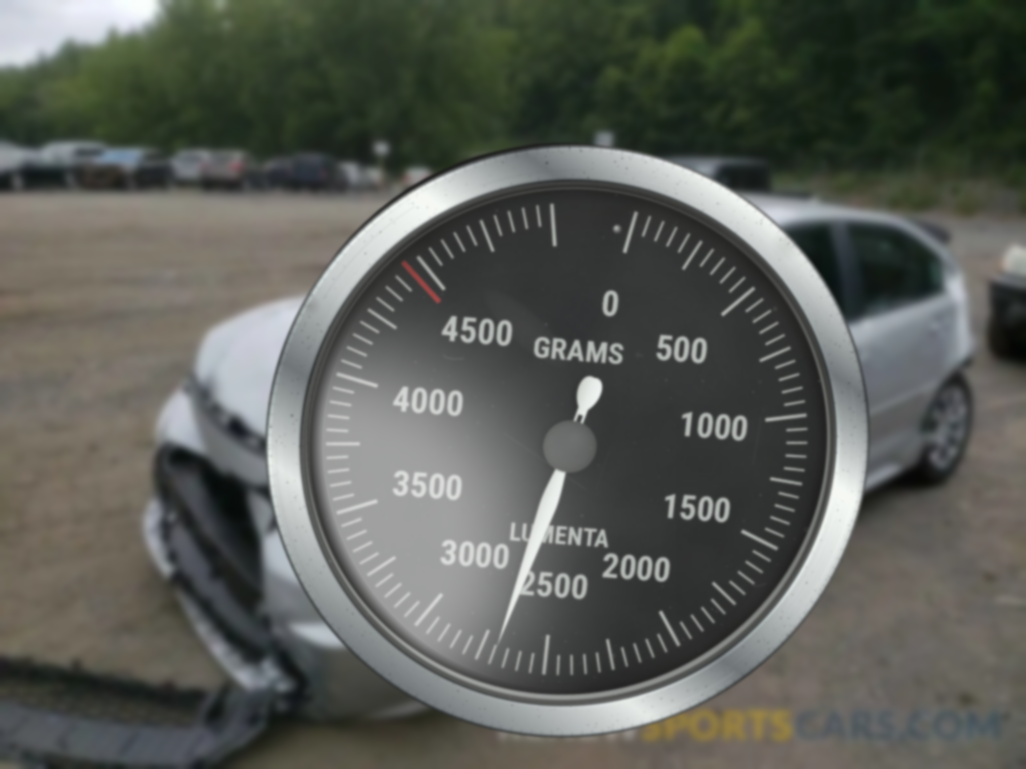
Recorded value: 2700 g
